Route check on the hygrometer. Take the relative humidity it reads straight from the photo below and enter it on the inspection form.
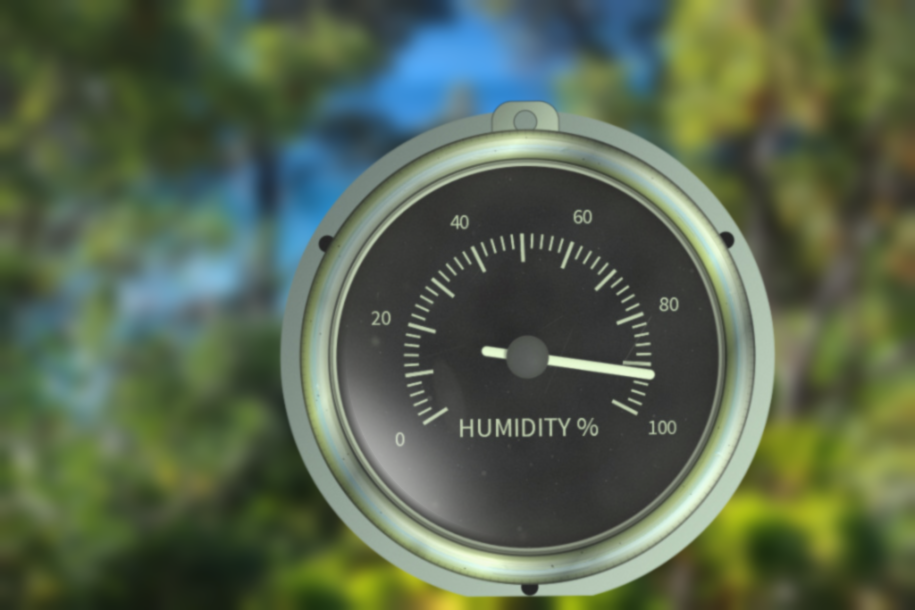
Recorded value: 92 %
